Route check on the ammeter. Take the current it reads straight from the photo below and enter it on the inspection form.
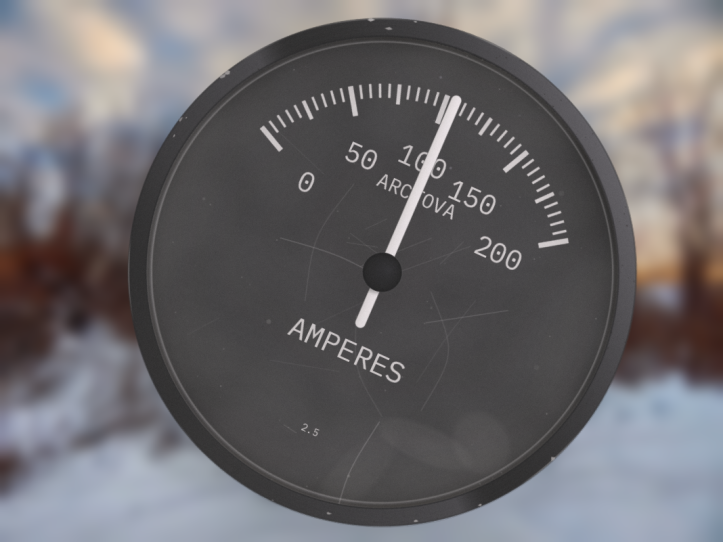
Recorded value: 105 A
